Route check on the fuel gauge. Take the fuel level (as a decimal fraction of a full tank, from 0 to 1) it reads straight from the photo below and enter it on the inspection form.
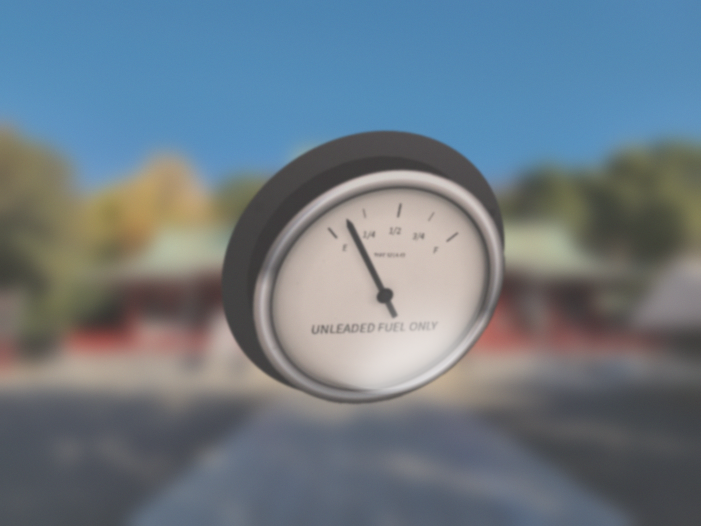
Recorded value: 0.125
